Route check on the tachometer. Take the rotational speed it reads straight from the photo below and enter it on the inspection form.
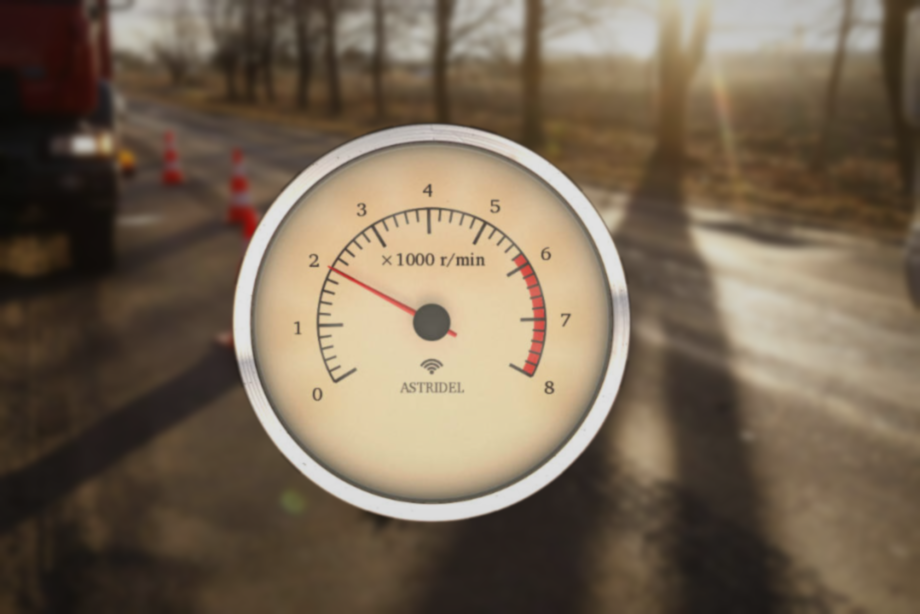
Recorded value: 2000 rpm
